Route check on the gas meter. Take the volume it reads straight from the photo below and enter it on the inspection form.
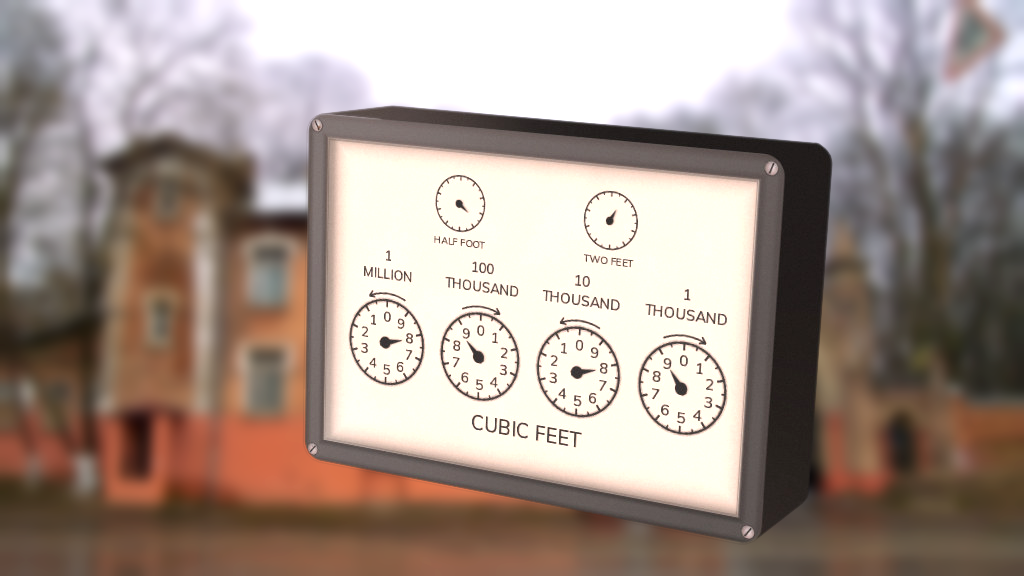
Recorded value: 787900 ft³
